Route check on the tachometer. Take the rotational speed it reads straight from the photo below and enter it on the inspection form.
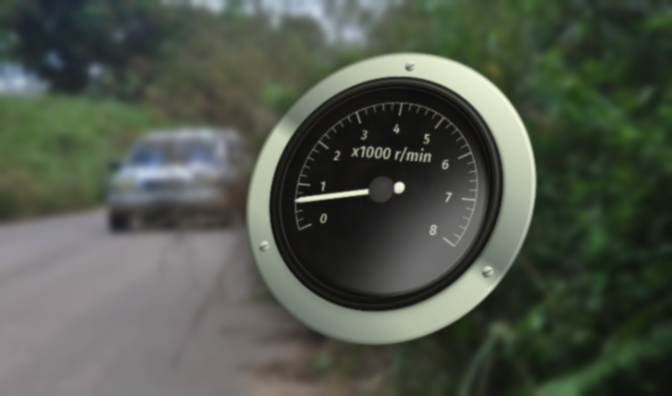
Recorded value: 600 rpm
